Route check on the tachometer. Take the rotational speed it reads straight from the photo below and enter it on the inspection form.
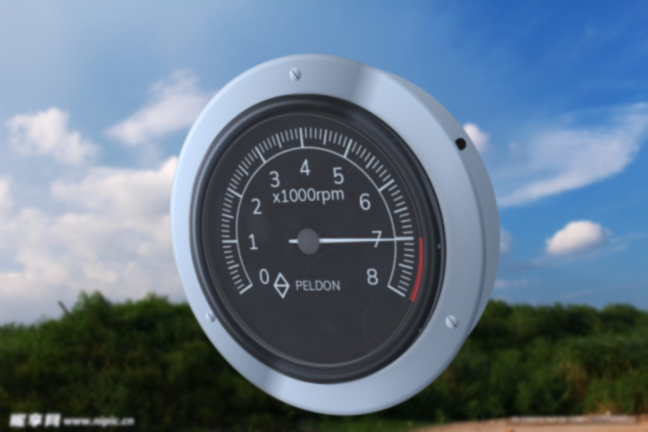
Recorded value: 7000 rpm
